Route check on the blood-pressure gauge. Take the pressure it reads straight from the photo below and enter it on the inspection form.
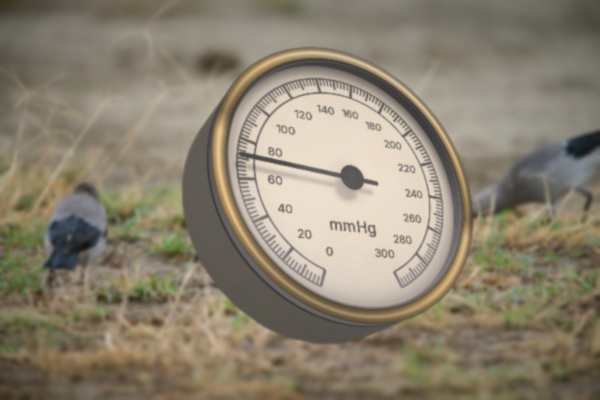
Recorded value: 70 mmHg
